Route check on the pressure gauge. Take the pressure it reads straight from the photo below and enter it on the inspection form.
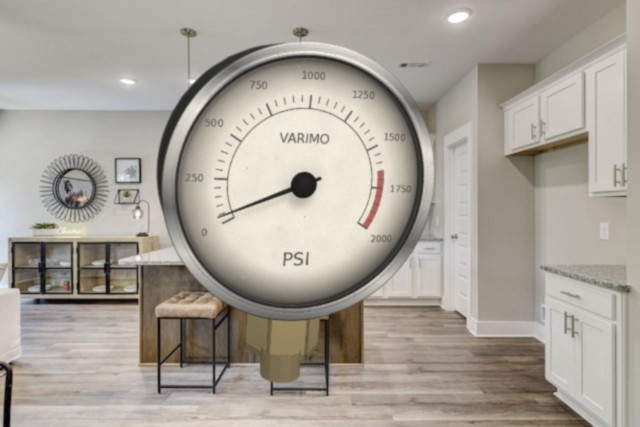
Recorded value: 50 psi
